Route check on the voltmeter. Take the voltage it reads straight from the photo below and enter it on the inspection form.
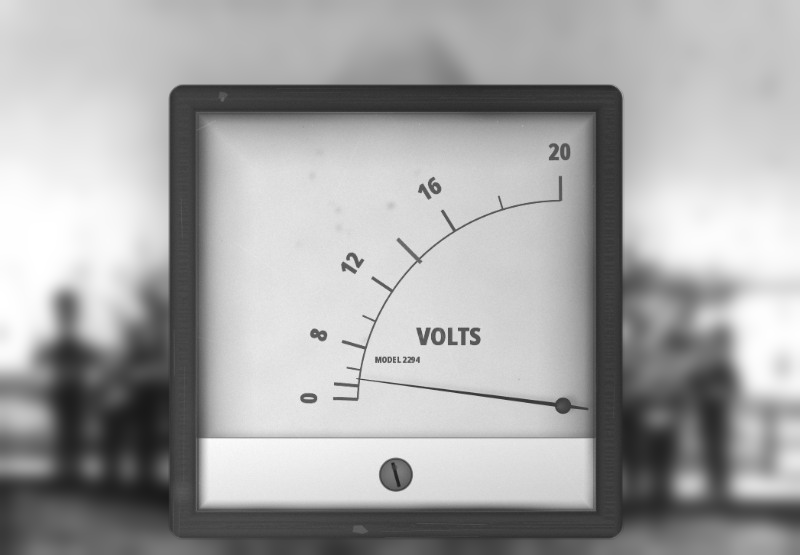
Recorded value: 5 V
